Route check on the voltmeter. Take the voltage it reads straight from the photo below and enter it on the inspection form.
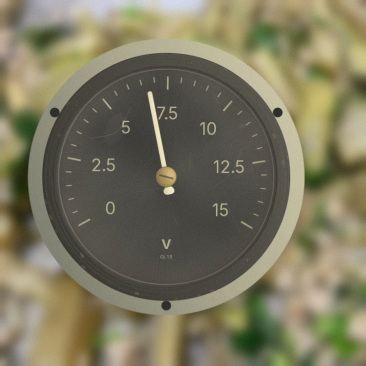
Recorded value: 6.75 V
